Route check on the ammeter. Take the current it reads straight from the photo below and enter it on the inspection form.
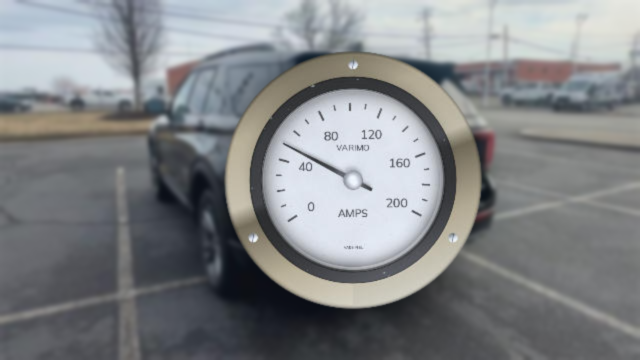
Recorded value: 50 A
